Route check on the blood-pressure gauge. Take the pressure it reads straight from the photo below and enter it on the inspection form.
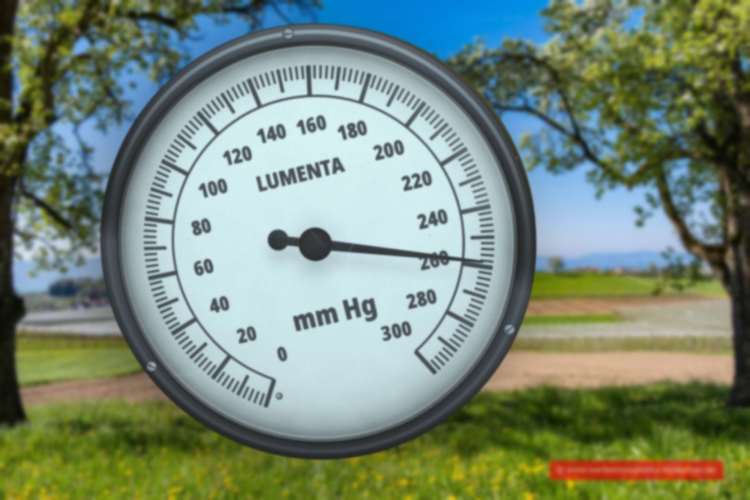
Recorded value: 258 mmHg
